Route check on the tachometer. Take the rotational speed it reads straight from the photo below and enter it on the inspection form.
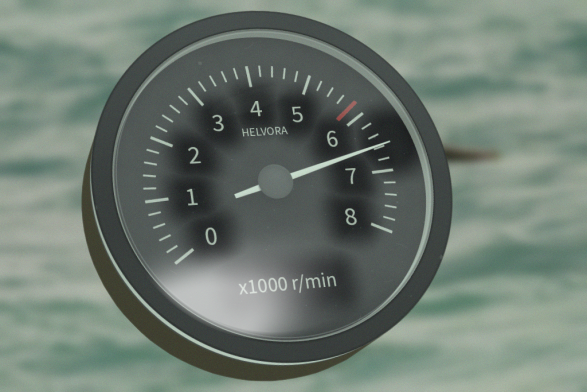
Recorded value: 6600 rpm
